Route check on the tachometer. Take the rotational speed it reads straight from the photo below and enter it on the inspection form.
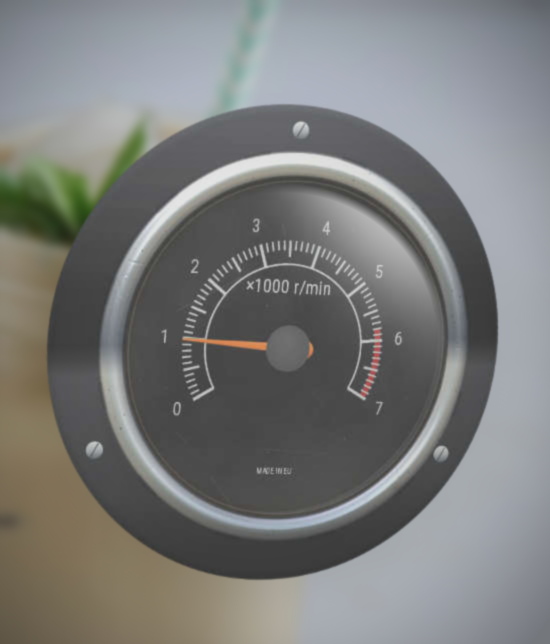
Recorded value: 1000 rpm
